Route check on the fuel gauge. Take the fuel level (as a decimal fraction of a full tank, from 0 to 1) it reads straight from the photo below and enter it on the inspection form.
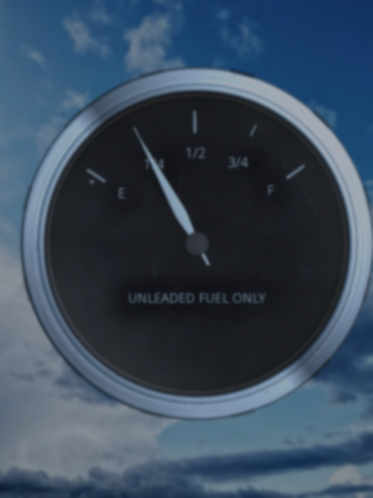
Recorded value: 0.25
